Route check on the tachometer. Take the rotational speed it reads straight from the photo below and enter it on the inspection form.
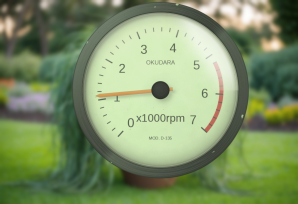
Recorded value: 1100 rpm
